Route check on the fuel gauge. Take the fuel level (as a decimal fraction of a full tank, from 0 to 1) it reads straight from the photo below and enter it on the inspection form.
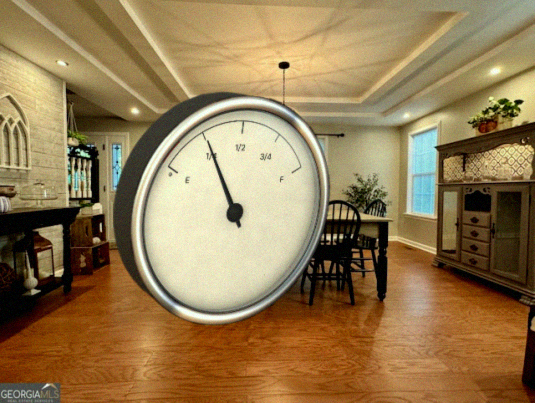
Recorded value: 0.25
